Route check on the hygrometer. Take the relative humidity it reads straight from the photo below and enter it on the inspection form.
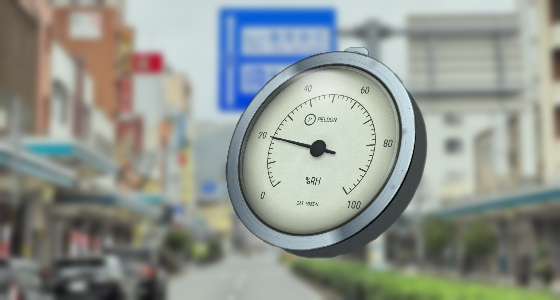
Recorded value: 20 %
